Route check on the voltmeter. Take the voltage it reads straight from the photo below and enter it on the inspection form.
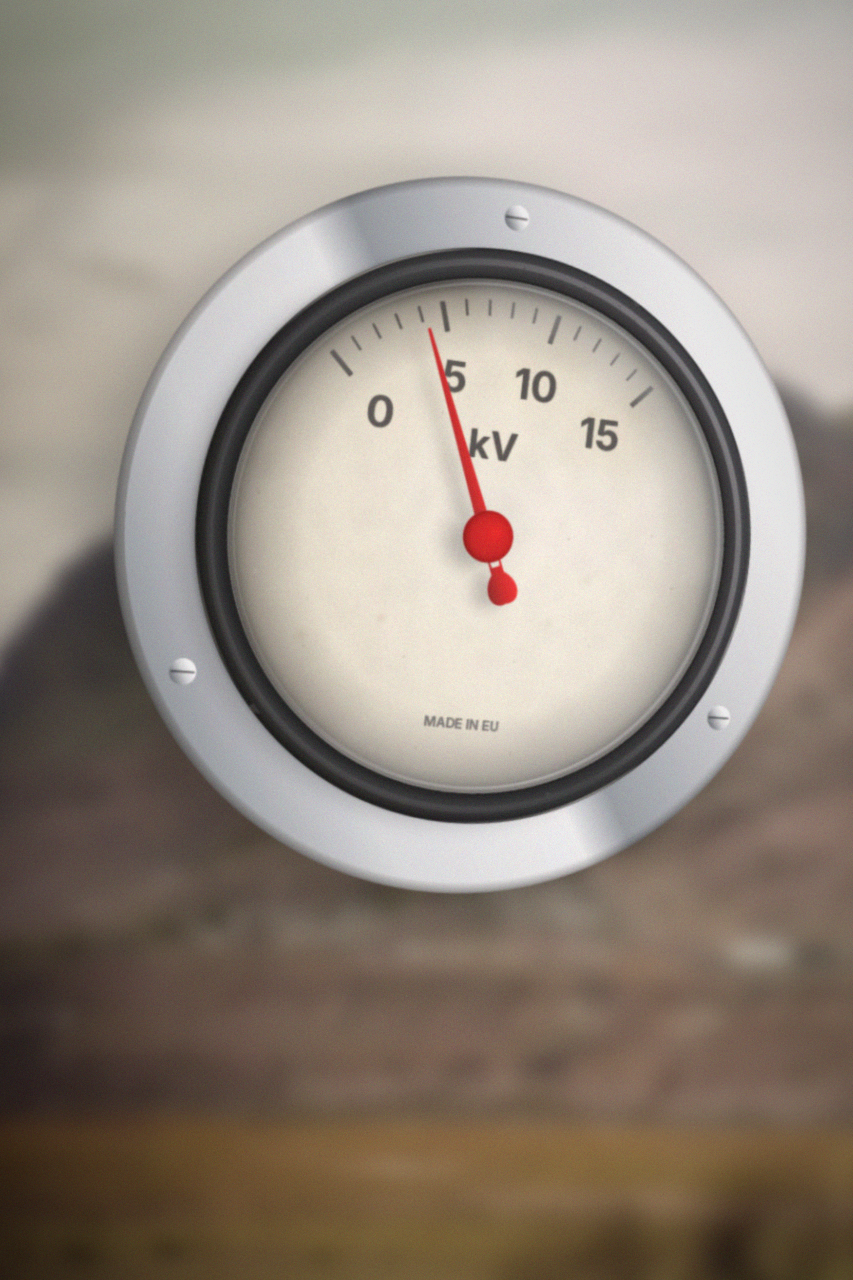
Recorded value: 4 kV
